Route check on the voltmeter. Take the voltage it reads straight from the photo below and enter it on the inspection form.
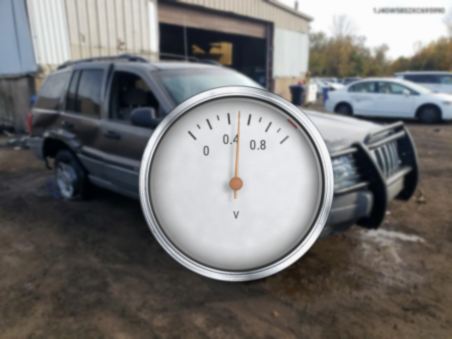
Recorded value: 0.5 V
